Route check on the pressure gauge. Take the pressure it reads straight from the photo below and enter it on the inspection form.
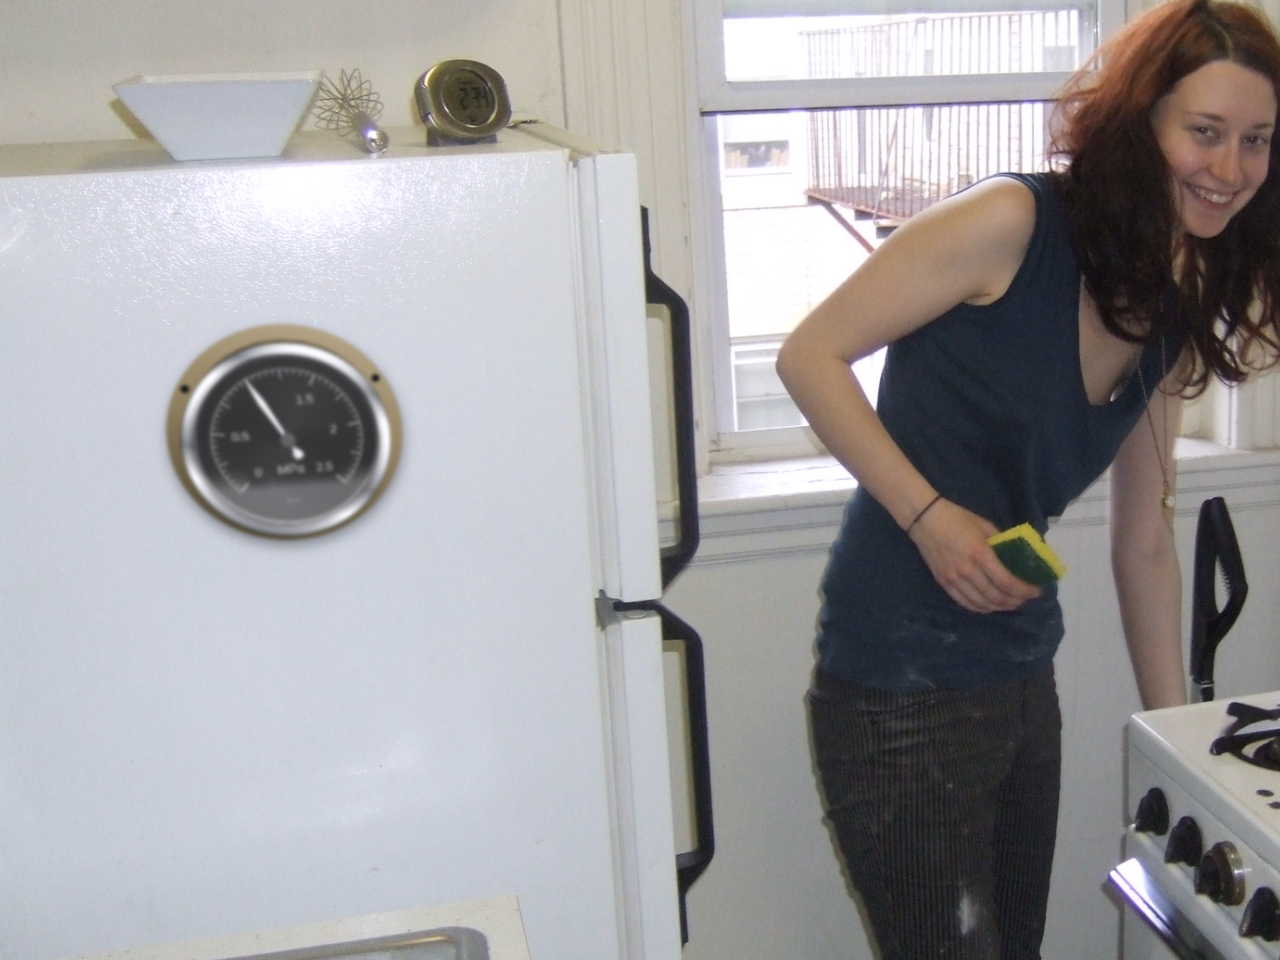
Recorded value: 1 MPa
